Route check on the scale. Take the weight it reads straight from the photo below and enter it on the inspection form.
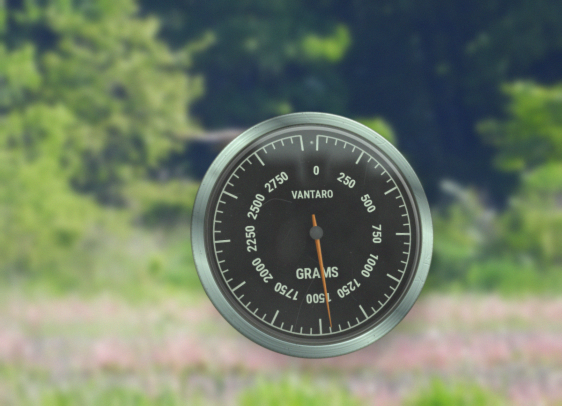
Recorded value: 1450 g
